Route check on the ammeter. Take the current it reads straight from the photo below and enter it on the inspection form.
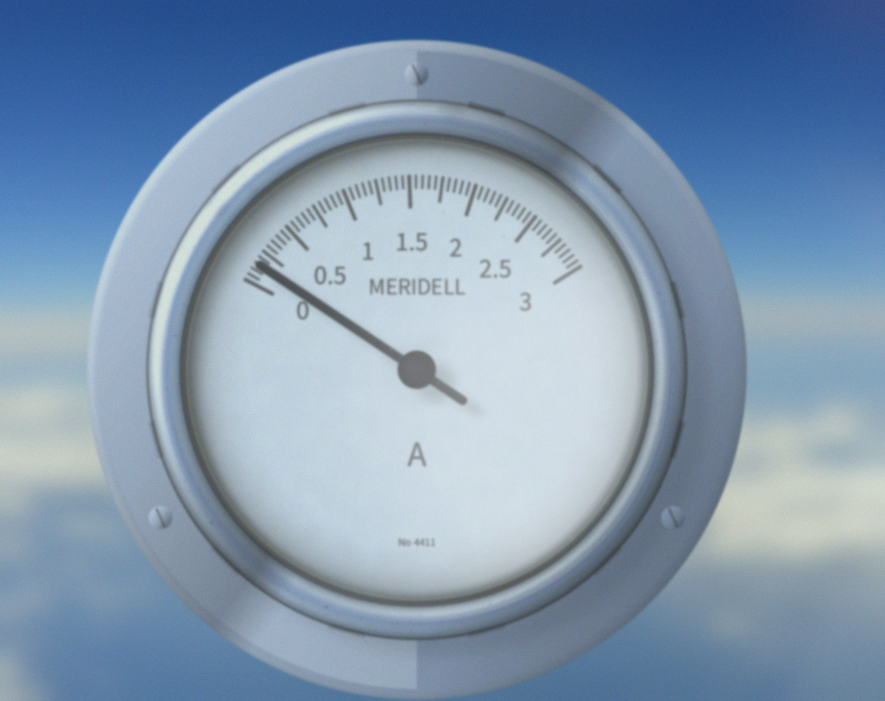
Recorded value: 0.15 A
